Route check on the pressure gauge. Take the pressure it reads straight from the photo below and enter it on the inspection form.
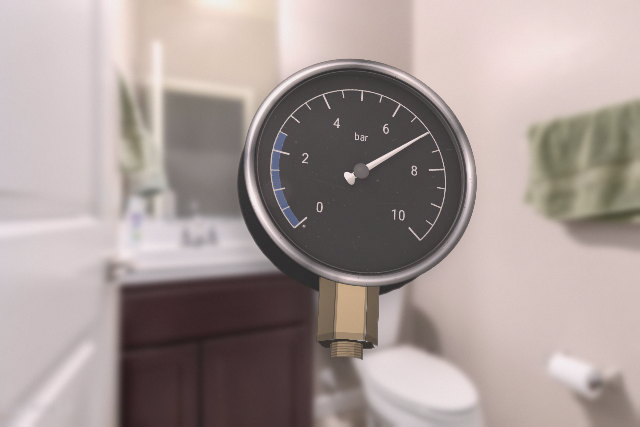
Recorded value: 7 bar
